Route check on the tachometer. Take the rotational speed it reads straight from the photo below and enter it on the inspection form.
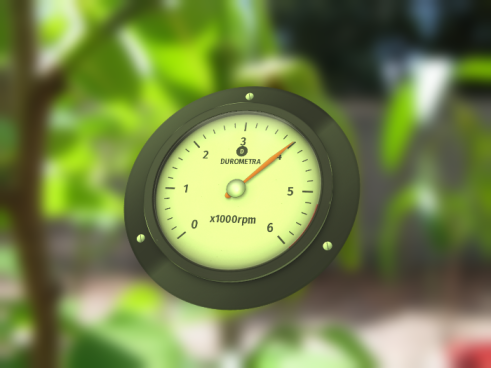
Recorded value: 4000 rpm
